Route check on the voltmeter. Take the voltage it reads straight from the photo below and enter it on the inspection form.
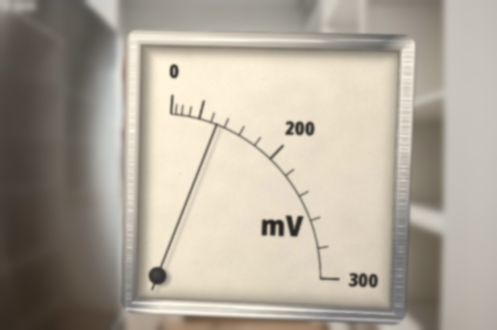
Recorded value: 130 mV
